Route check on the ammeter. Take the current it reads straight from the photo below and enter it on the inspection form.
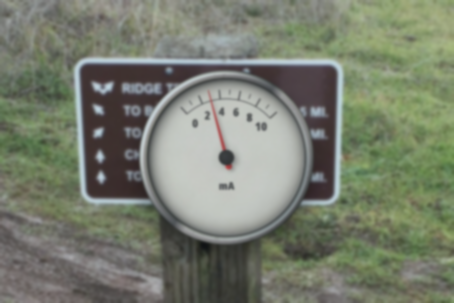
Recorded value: 3 mA
